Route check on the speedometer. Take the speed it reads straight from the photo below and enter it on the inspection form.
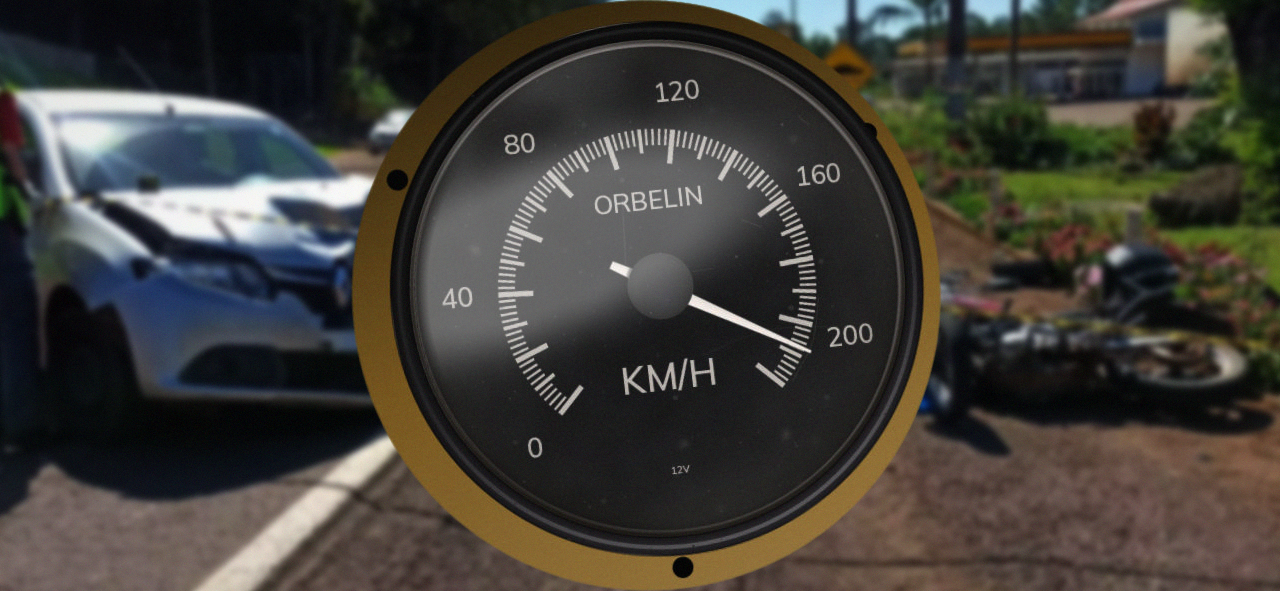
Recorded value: 208 km/h
